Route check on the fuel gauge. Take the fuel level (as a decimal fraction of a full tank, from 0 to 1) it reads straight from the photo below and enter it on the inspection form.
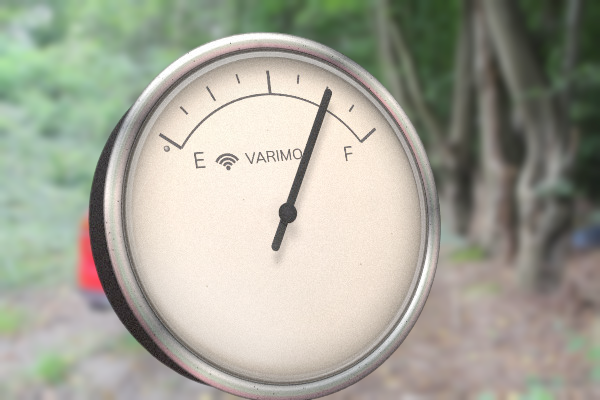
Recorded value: 0.75
